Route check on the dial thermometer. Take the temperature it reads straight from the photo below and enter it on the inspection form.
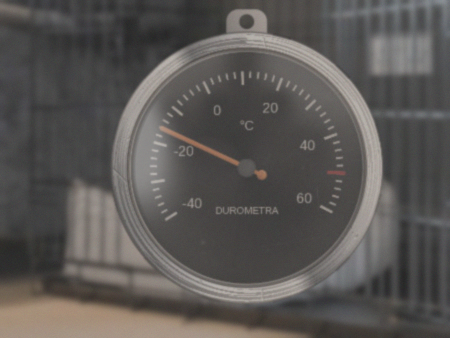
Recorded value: -16 °C
